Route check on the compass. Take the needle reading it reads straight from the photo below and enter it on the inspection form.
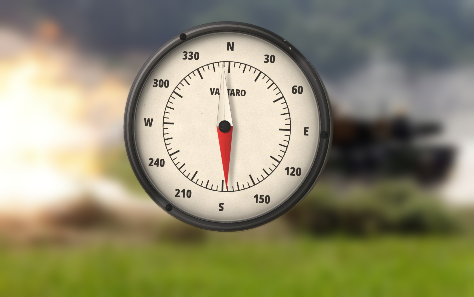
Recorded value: 175 °
